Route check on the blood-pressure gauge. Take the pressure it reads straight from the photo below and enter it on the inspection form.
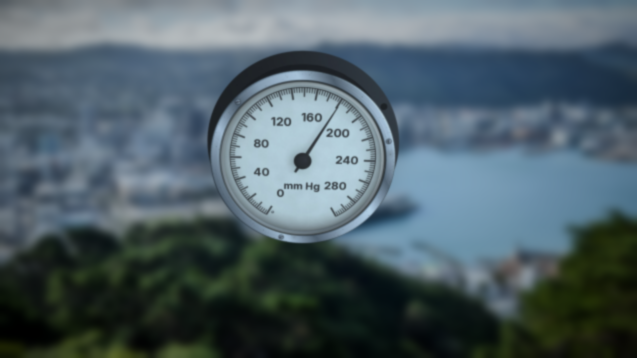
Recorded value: 180 mmHg
